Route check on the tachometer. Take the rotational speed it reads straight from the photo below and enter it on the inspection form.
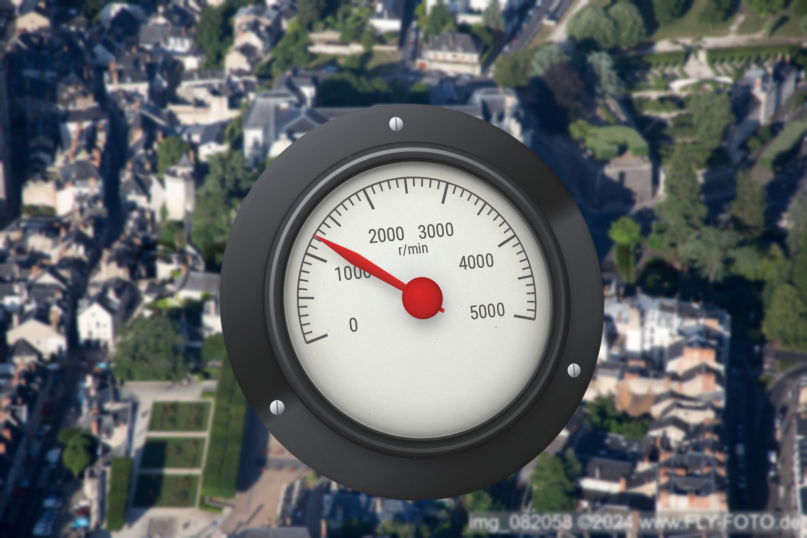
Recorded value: 1200 rpm
